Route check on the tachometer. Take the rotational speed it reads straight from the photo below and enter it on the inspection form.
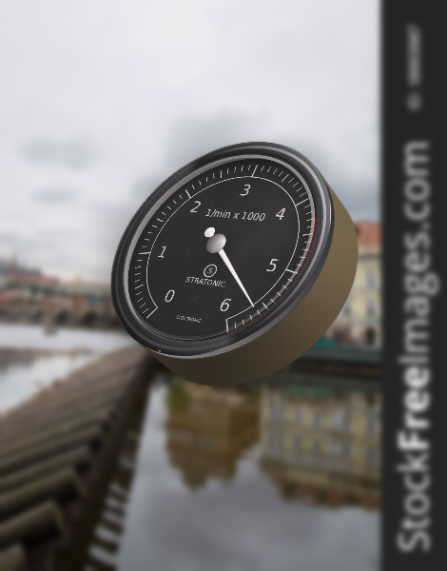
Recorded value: 5600 rpm
